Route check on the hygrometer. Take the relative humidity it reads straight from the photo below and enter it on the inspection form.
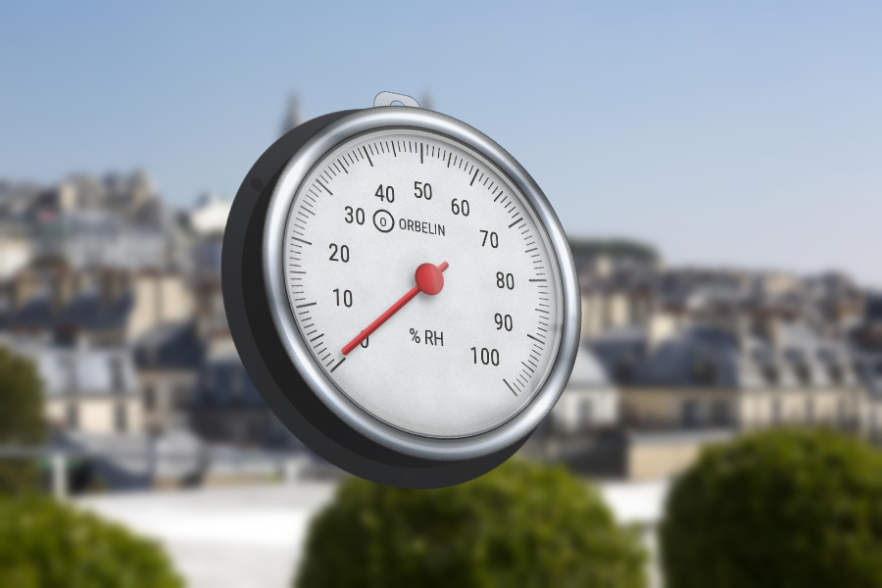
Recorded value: 1 %
